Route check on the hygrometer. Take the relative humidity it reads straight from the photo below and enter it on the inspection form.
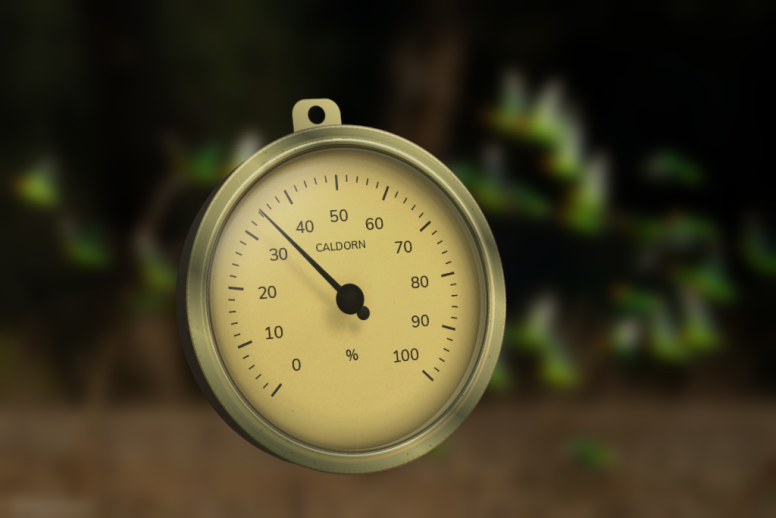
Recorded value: 34 %
